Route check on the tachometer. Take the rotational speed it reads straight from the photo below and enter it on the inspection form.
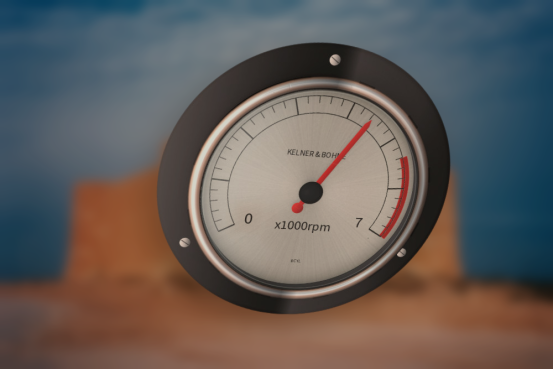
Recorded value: 4400 rpm
